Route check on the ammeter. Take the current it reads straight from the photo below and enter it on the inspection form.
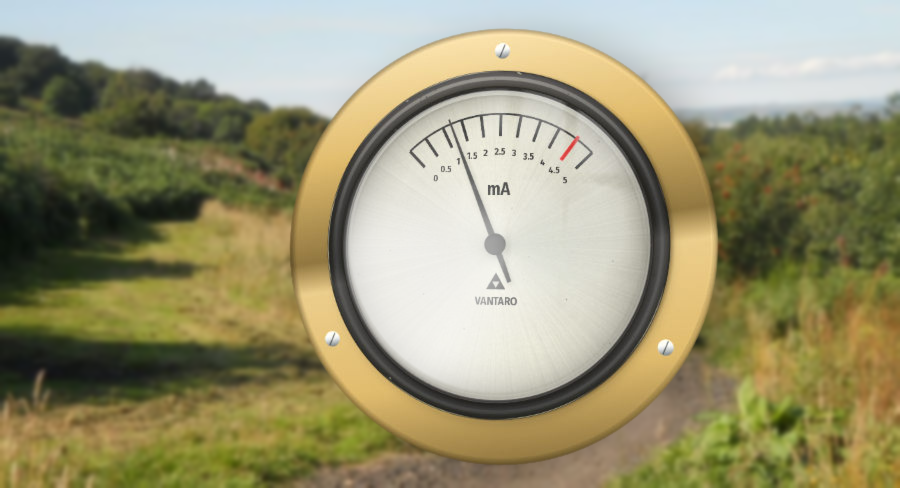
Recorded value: 1.25 mA
